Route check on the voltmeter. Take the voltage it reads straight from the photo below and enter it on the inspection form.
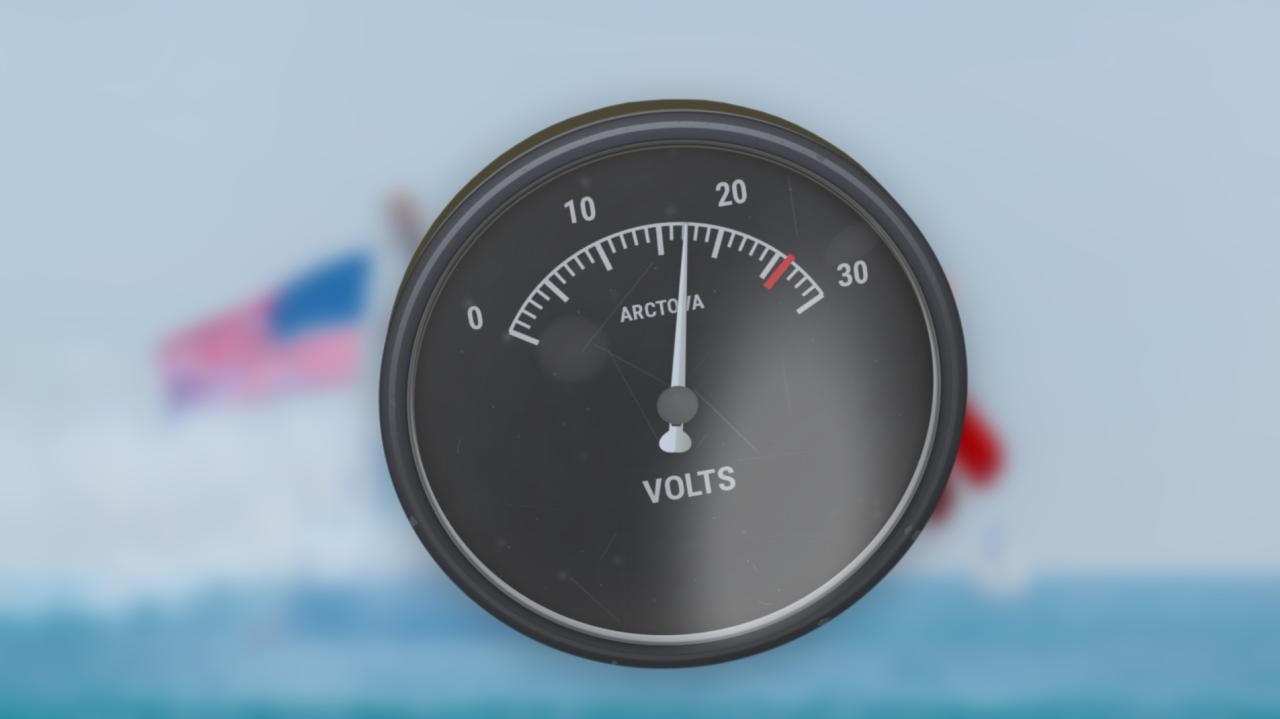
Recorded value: 17 V
